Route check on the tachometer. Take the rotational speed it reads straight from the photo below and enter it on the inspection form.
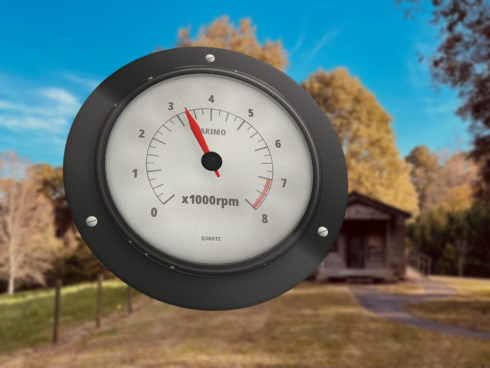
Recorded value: 3250 rpm
